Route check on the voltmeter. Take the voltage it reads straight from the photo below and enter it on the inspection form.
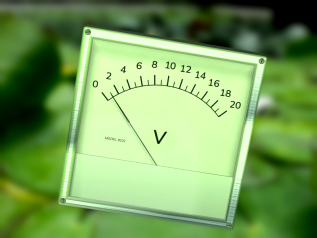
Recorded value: 1 V
